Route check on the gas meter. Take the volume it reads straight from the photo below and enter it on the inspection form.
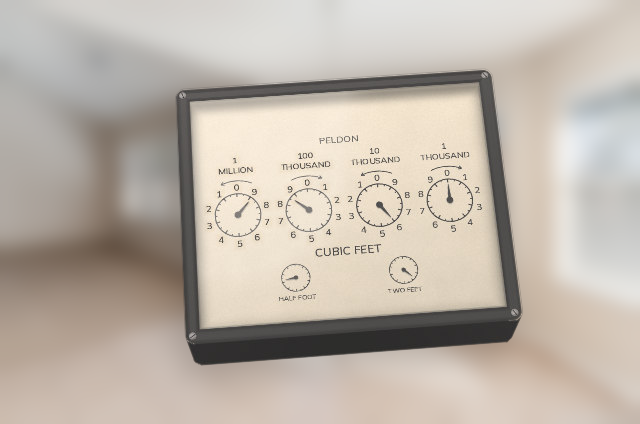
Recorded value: 886000 ft³
